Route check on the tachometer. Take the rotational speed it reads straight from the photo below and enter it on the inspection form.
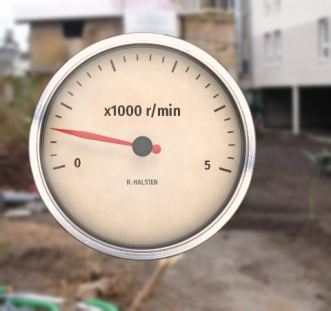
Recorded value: 600 rpm
